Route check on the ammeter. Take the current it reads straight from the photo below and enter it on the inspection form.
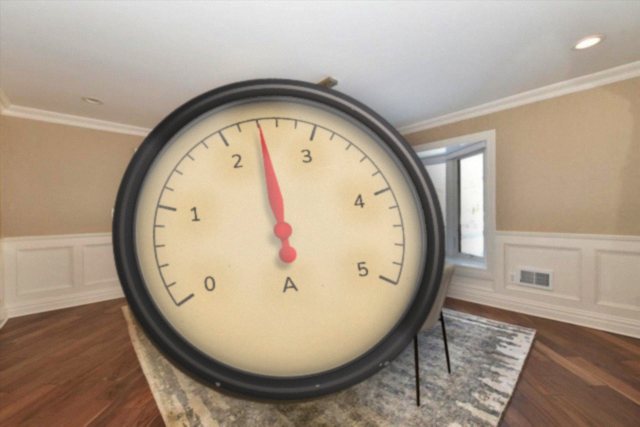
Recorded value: 2.4 A
